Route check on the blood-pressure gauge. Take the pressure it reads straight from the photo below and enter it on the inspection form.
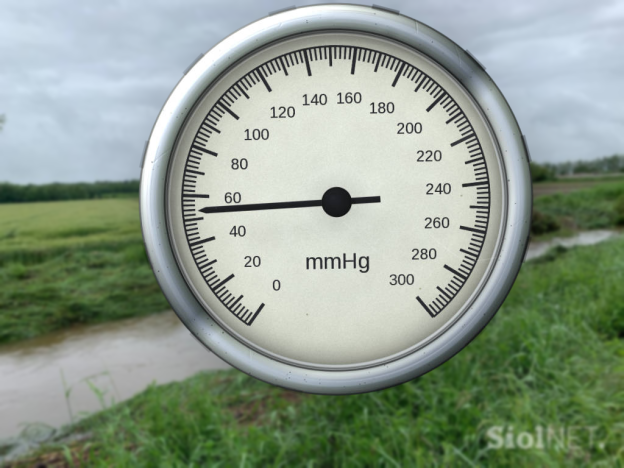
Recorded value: 54 mmHg
